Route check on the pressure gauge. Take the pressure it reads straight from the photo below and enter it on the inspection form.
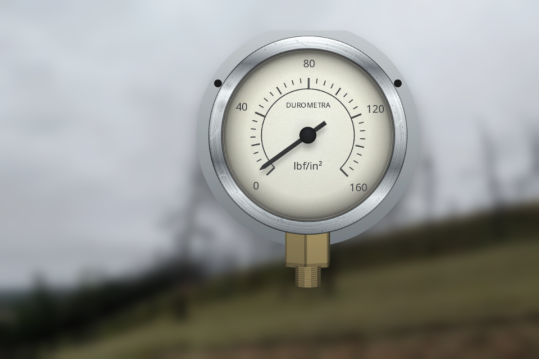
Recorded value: 5 psi
